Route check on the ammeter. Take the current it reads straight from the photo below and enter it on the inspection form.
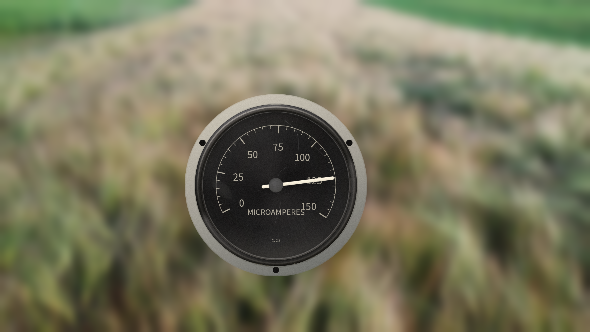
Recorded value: 125 µA
